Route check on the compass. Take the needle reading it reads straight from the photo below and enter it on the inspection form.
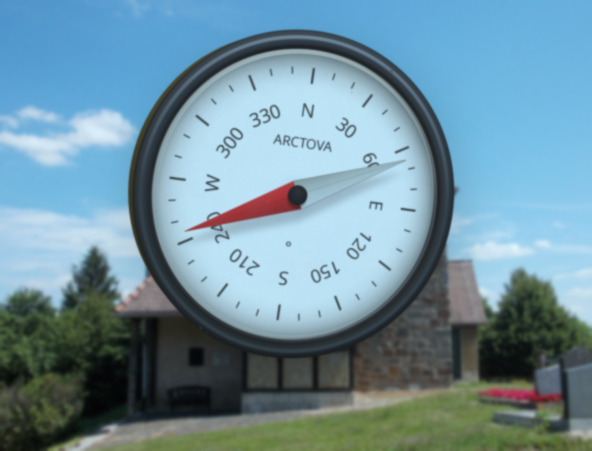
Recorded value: 245 °
